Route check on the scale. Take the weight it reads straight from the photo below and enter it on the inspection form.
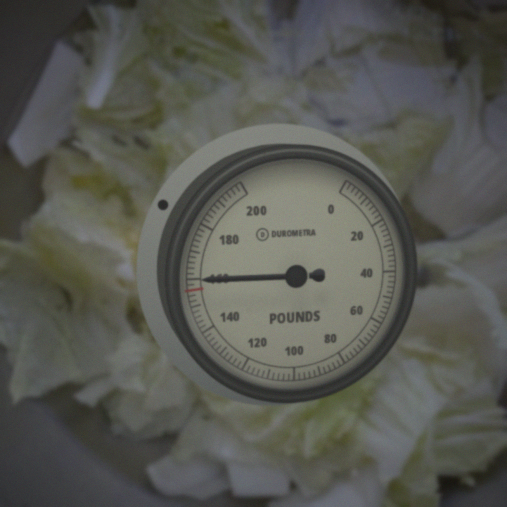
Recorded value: 160 lb
